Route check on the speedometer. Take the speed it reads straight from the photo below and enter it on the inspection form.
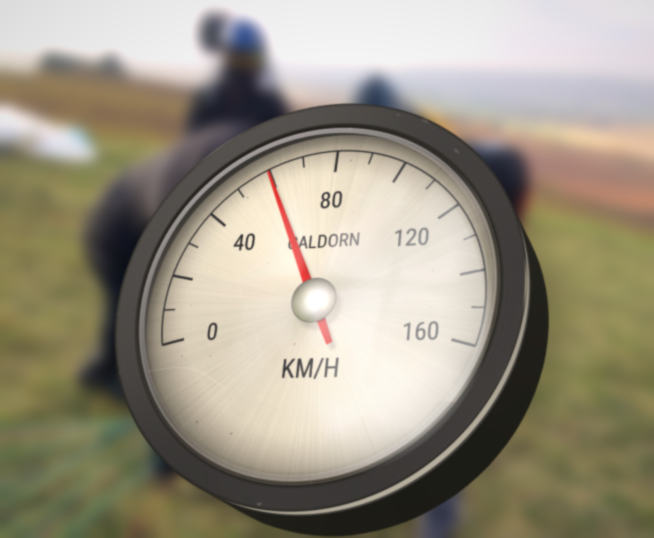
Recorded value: 60 km/h
